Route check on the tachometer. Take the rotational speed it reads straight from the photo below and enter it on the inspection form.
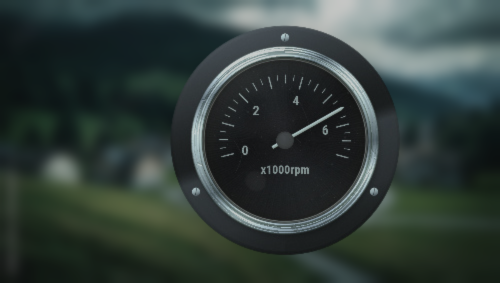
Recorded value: 5500 rpm
